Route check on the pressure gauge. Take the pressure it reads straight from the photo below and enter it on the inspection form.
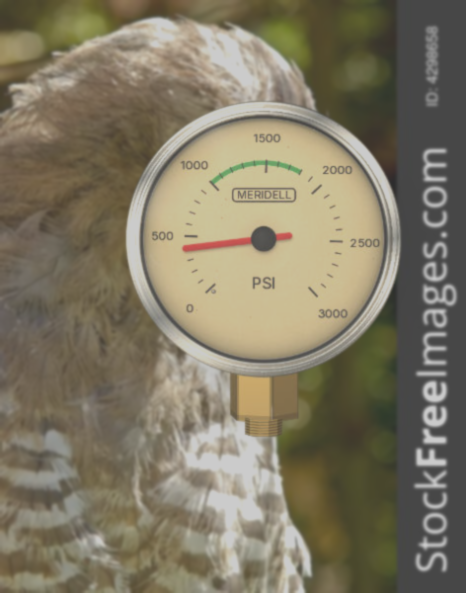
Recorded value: 400 psi
